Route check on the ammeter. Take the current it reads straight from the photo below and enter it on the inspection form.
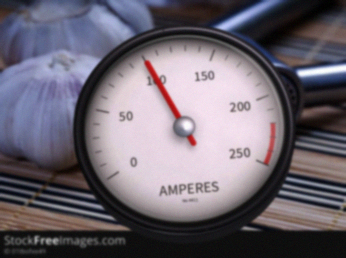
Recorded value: 100 A
